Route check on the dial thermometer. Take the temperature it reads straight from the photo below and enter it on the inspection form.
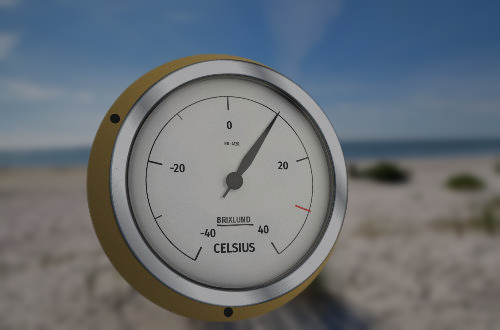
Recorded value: 10 °C
